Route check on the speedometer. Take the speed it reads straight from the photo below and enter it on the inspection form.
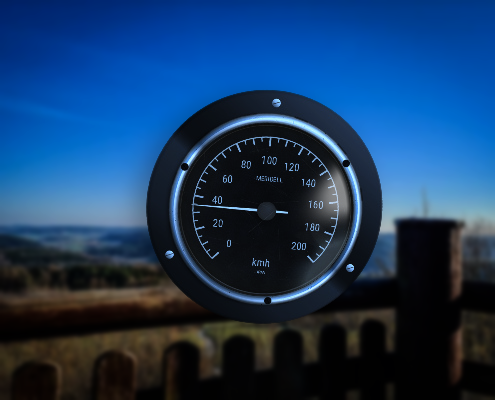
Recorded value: 35 km/h
